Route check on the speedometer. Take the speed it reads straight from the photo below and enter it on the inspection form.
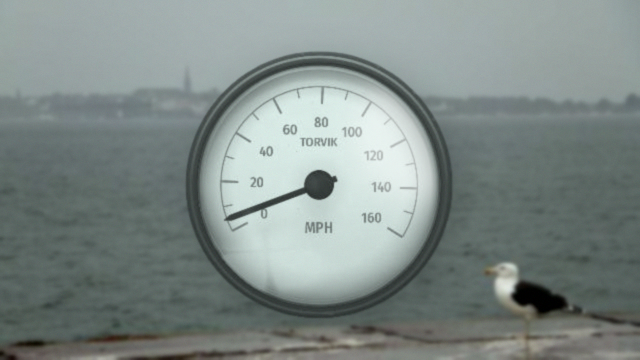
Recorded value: 5 mph
